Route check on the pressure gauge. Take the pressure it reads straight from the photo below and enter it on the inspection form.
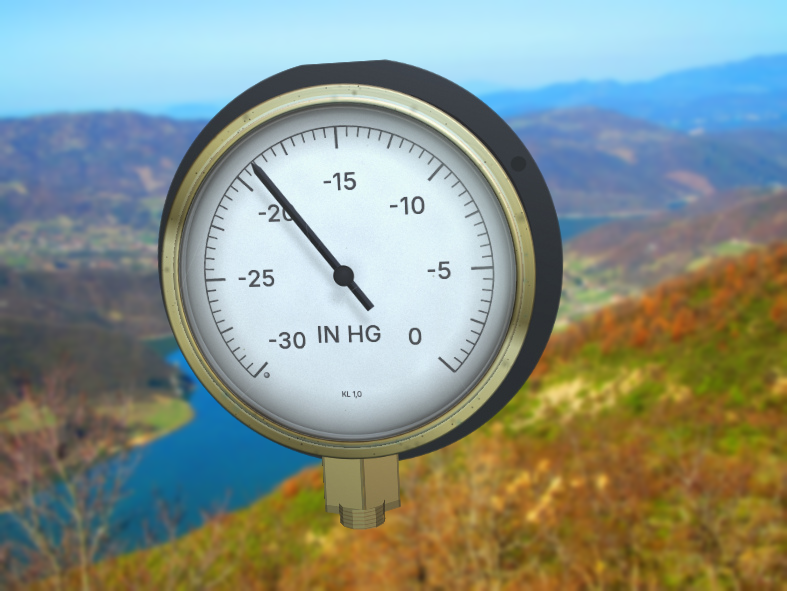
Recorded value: -19 inHg
